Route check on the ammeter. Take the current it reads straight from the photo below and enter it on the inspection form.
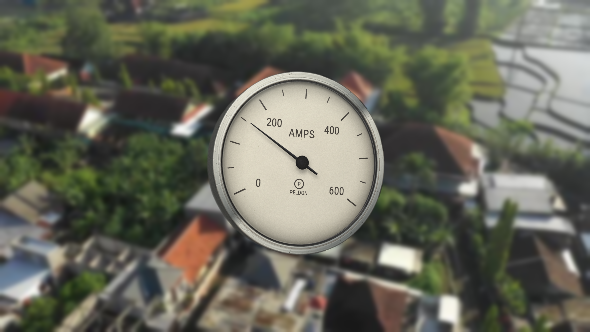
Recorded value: 150 A
